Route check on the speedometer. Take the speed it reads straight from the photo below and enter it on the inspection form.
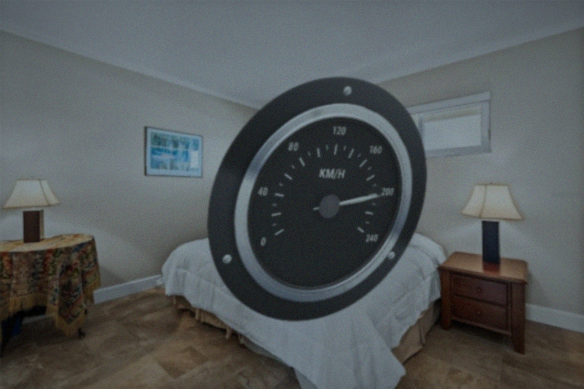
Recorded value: 200 km/h
